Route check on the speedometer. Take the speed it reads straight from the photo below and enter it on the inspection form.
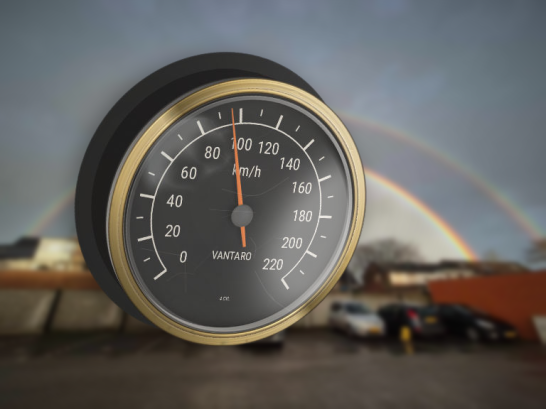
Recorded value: 95 km/h
